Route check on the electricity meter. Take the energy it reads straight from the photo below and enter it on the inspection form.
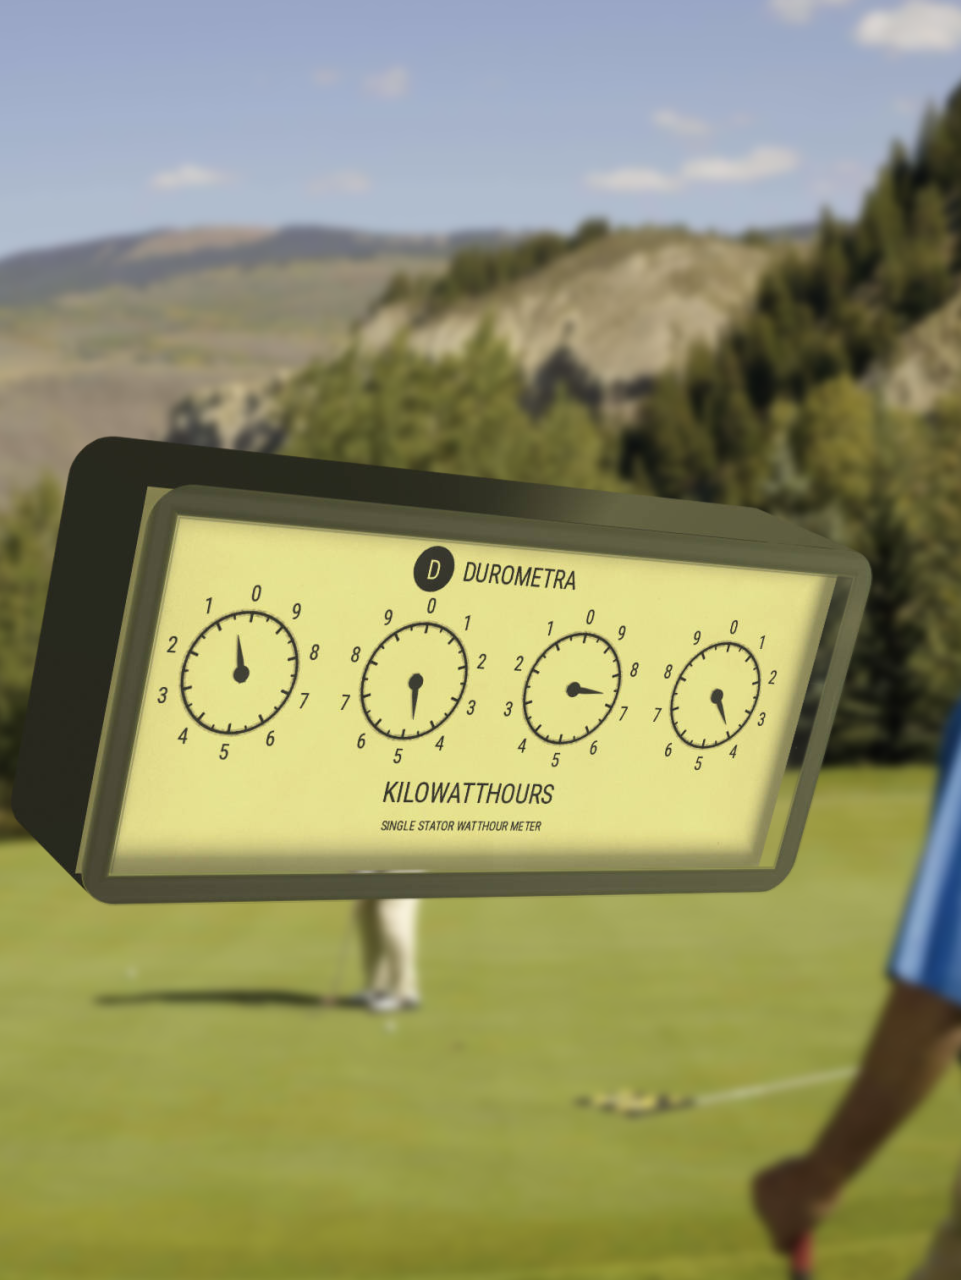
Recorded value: 474 kWh
